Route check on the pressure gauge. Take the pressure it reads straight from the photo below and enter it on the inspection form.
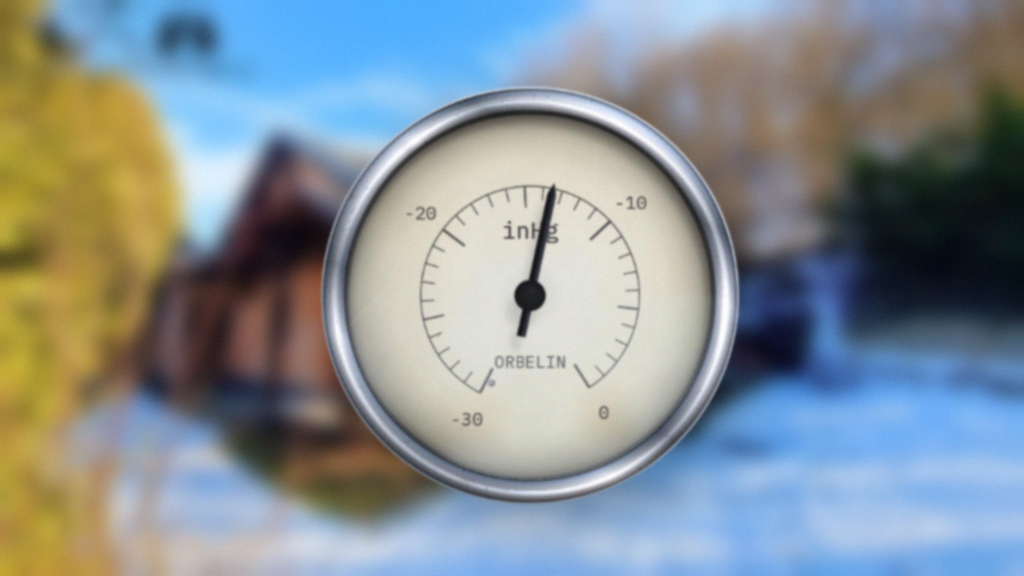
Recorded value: -13.5 inHg
